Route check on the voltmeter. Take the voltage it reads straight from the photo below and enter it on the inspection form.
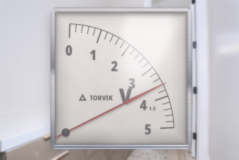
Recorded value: 3.6 V
